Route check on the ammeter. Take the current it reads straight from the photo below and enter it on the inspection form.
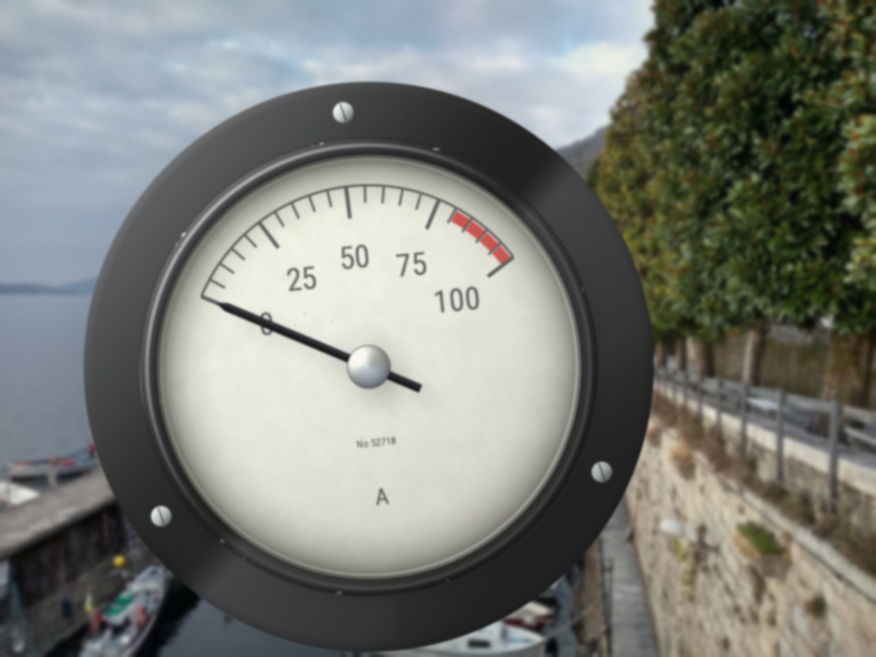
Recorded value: 0 A
